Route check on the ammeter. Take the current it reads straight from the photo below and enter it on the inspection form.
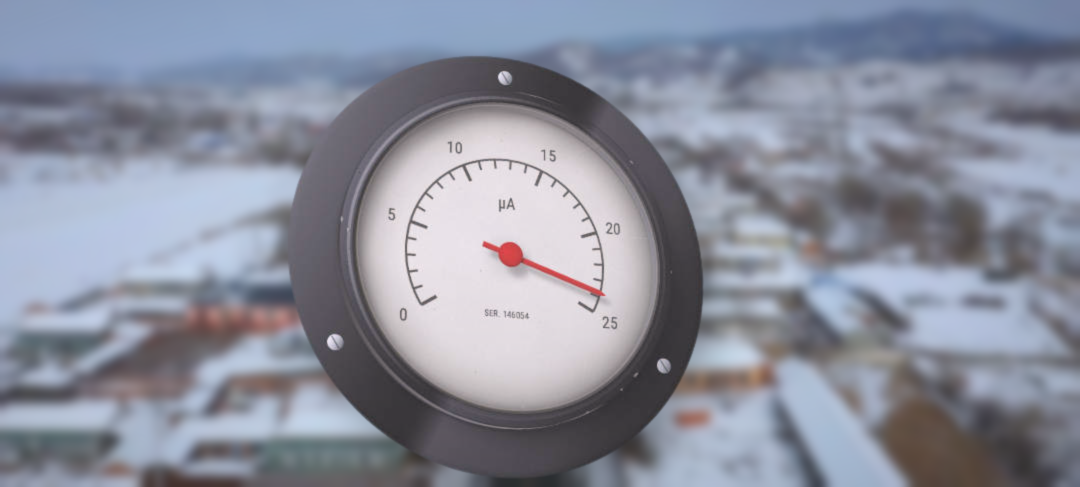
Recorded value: 24 µA
